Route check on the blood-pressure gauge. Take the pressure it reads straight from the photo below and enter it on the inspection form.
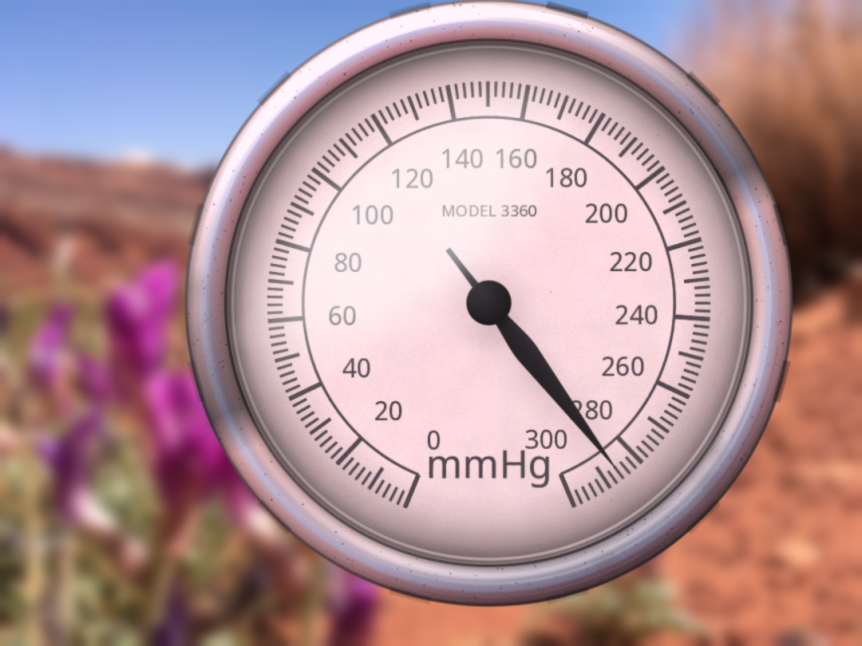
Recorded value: 286 mmHg
